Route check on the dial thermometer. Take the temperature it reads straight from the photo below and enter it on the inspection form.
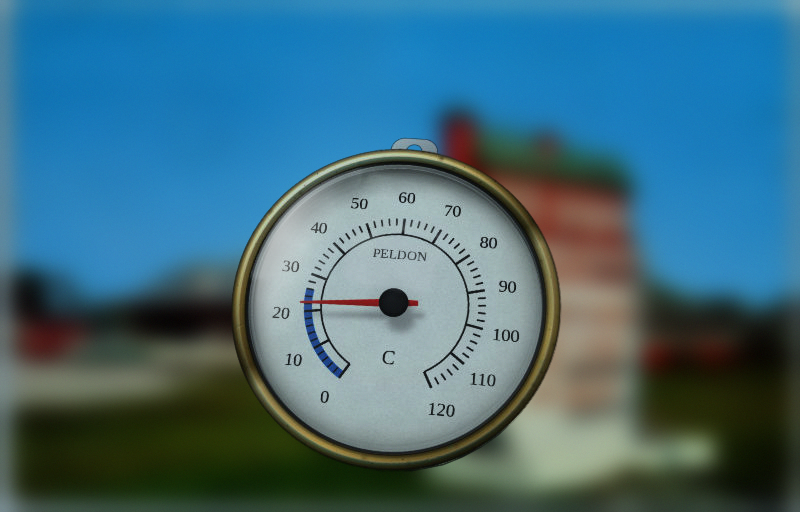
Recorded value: 22 °C
